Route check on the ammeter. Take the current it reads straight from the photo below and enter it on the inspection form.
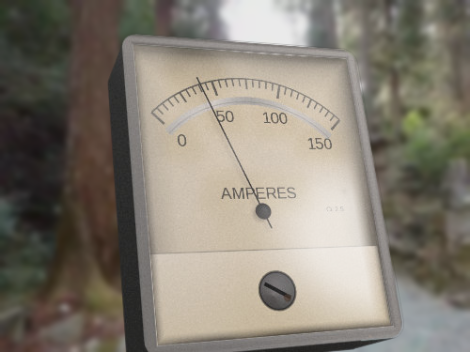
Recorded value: 40 A
